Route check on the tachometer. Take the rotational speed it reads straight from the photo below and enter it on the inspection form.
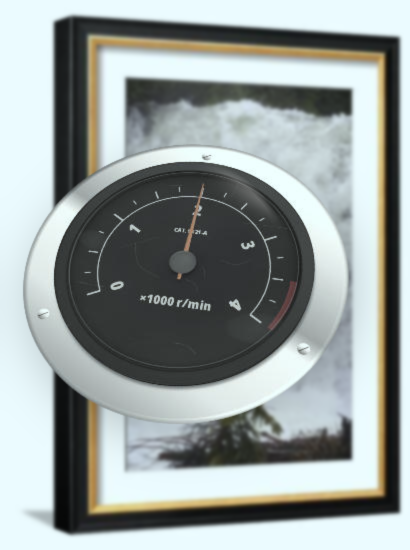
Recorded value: 2000 rpm
